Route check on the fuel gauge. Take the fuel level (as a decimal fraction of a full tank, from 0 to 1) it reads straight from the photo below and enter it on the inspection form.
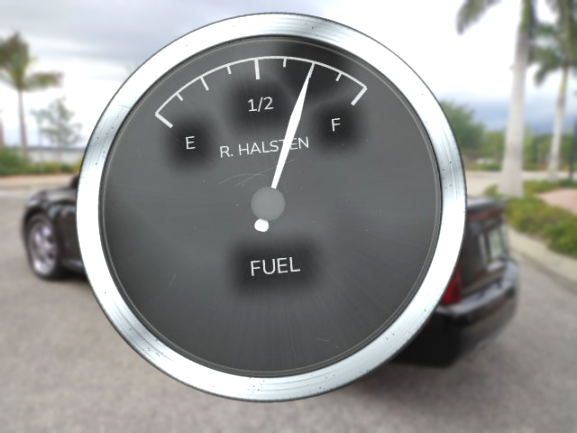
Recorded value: 0.75
